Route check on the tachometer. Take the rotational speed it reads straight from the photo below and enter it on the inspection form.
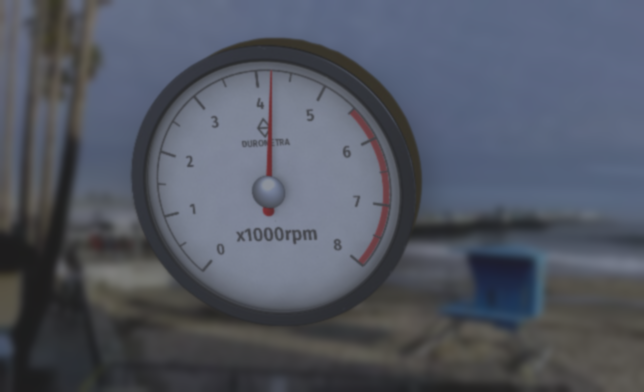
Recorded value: 4250 rpm
